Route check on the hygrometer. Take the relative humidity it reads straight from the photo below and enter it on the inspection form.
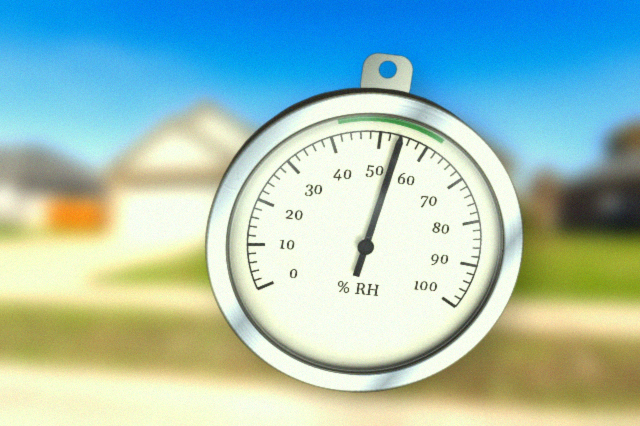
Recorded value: 54 %
